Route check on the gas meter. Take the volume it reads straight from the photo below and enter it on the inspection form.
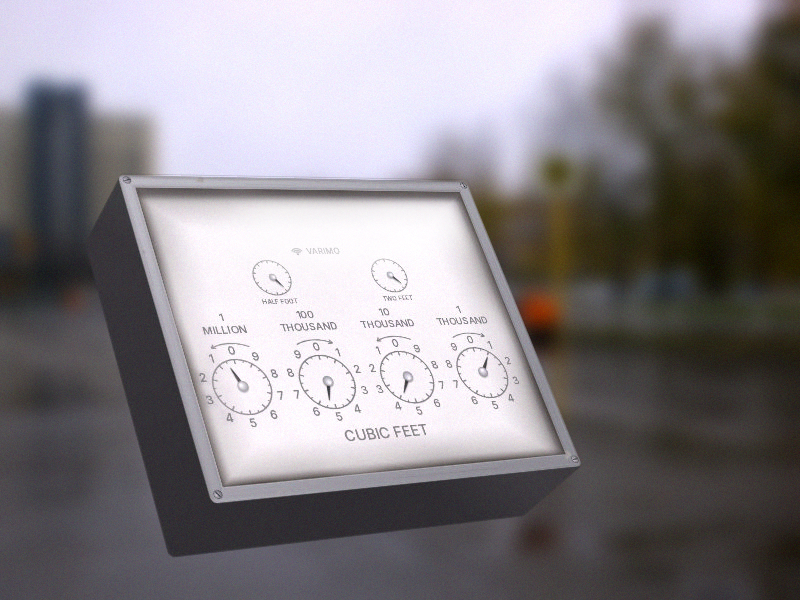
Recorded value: 54100 ft³
